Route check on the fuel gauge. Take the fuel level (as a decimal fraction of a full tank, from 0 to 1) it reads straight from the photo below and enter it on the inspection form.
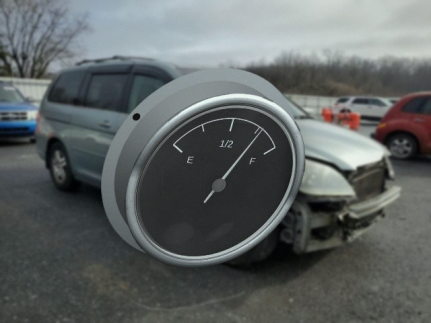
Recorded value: 0.75
